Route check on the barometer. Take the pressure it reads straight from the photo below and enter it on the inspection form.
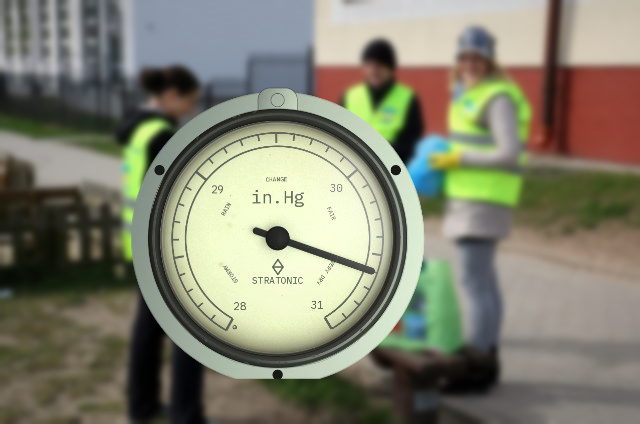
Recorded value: 30.6 inHg
